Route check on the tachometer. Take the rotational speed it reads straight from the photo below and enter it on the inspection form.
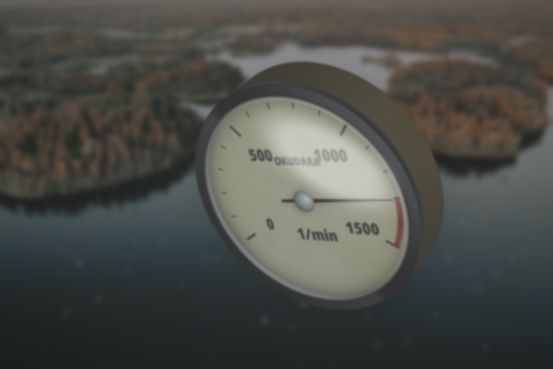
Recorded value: 1300 rpm
